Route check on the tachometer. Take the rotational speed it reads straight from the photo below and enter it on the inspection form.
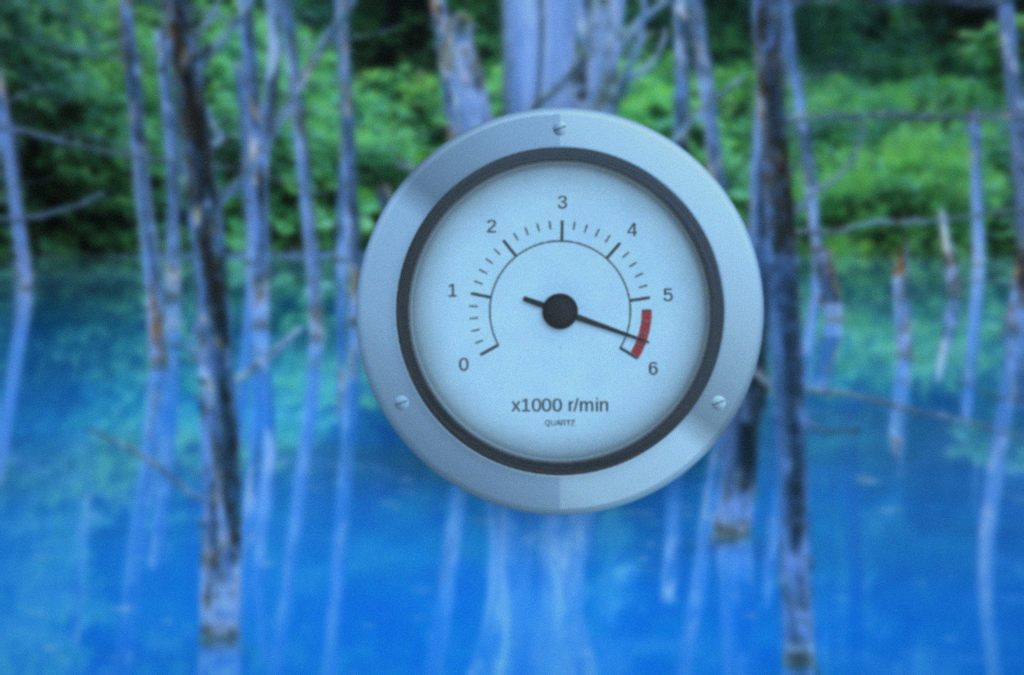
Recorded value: 5700 rpm
